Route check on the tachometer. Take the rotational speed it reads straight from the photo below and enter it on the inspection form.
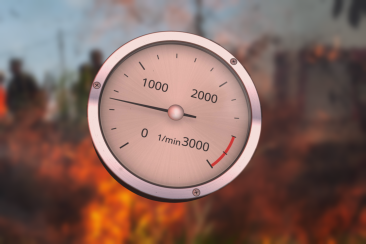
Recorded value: 500 rpm
